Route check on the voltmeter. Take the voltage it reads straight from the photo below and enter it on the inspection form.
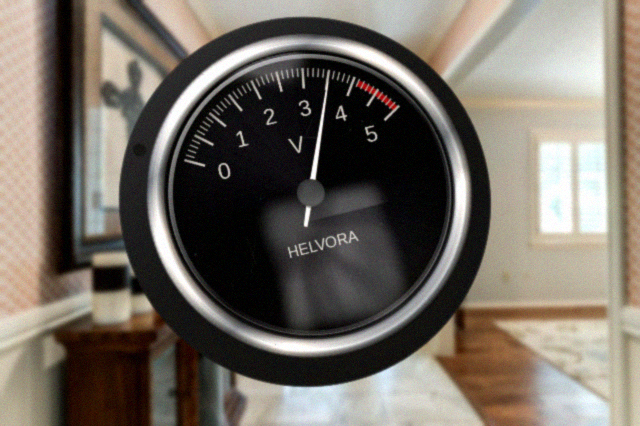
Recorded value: 3.5 V
